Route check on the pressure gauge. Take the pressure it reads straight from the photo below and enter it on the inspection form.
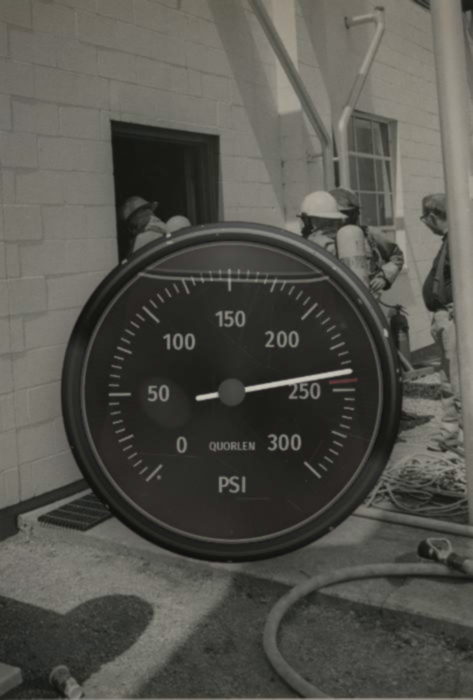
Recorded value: 240 psi
